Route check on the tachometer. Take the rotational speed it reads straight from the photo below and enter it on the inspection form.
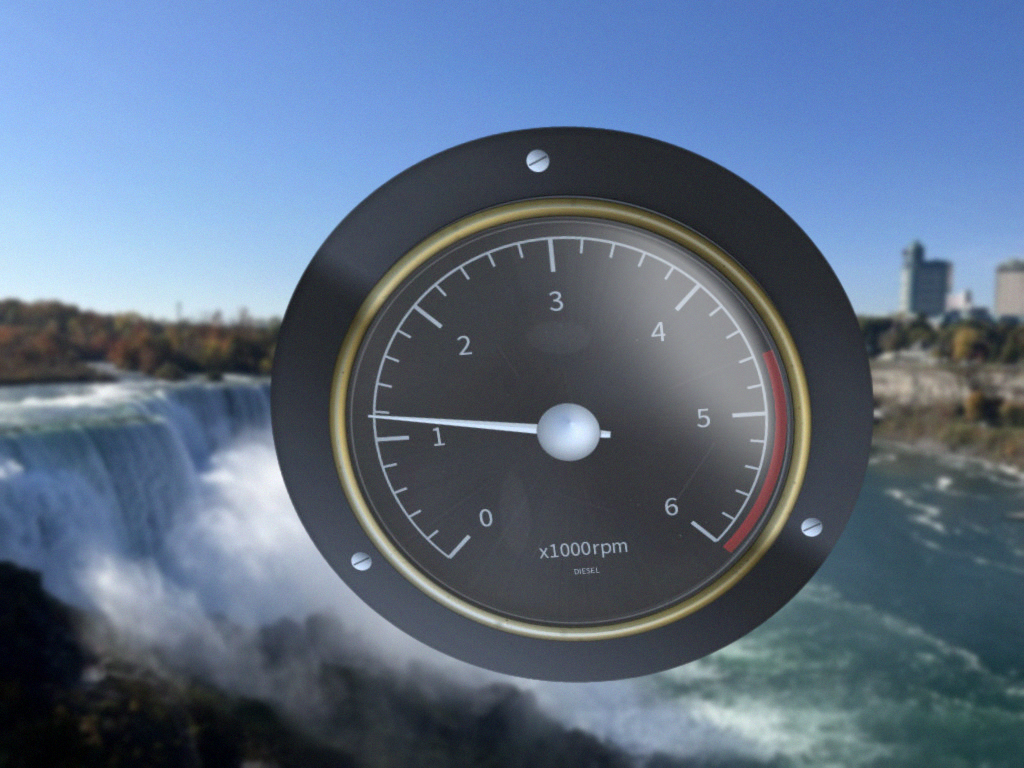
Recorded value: 1200 rpm
